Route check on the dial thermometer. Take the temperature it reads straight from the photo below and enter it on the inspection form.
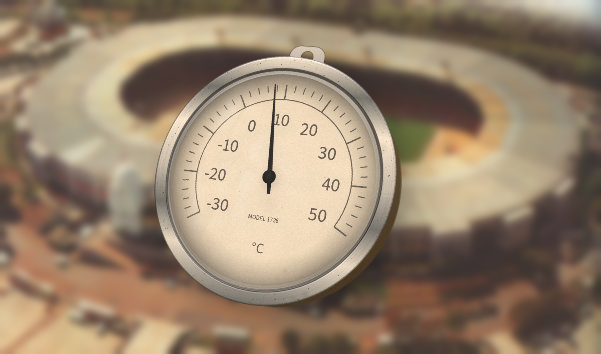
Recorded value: 8 °C
